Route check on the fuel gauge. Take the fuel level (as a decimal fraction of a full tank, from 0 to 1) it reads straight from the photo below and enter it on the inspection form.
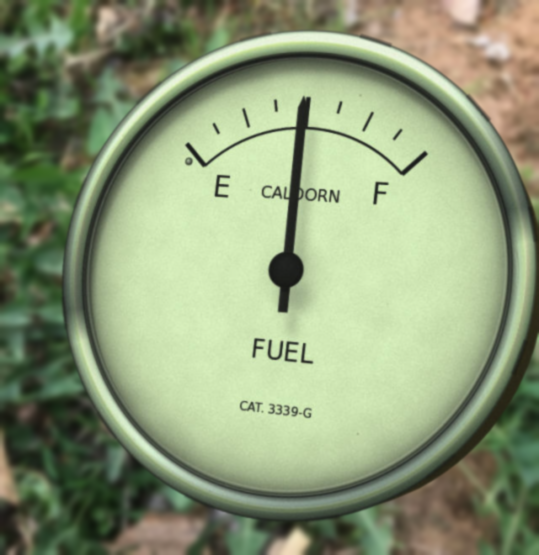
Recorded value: 0.5
